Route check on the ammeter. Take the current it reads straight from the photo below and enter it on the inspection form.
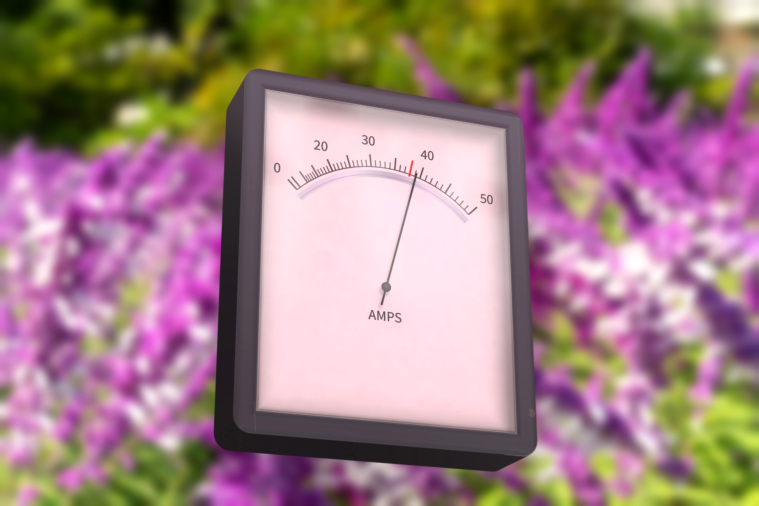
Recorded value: 39 A
